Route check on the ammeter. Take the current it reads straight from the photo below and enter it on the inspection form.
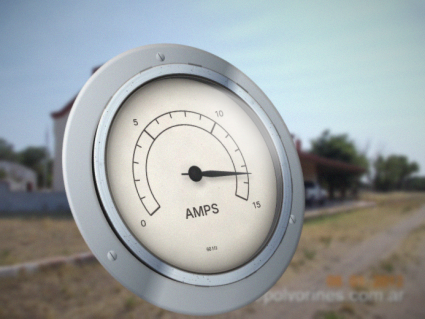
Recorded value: 13.5 A
